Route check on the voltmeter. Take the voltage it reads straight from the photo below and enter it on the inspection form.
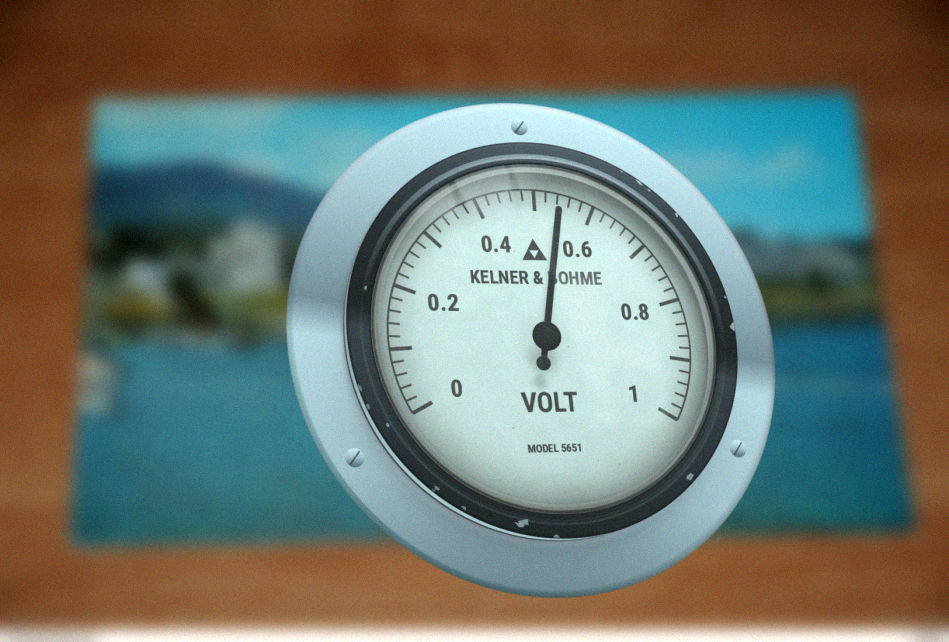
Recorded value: 0.54 V
